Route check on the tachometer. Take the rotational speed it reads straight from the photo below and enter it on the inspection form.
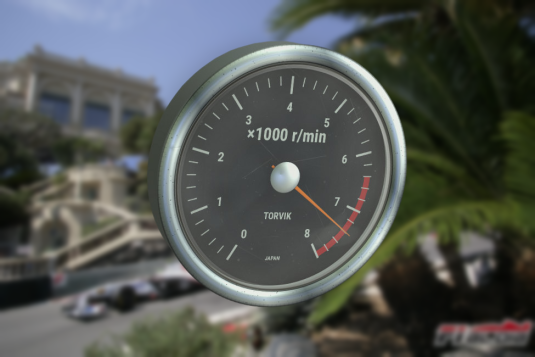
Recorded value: 7400 rpm
